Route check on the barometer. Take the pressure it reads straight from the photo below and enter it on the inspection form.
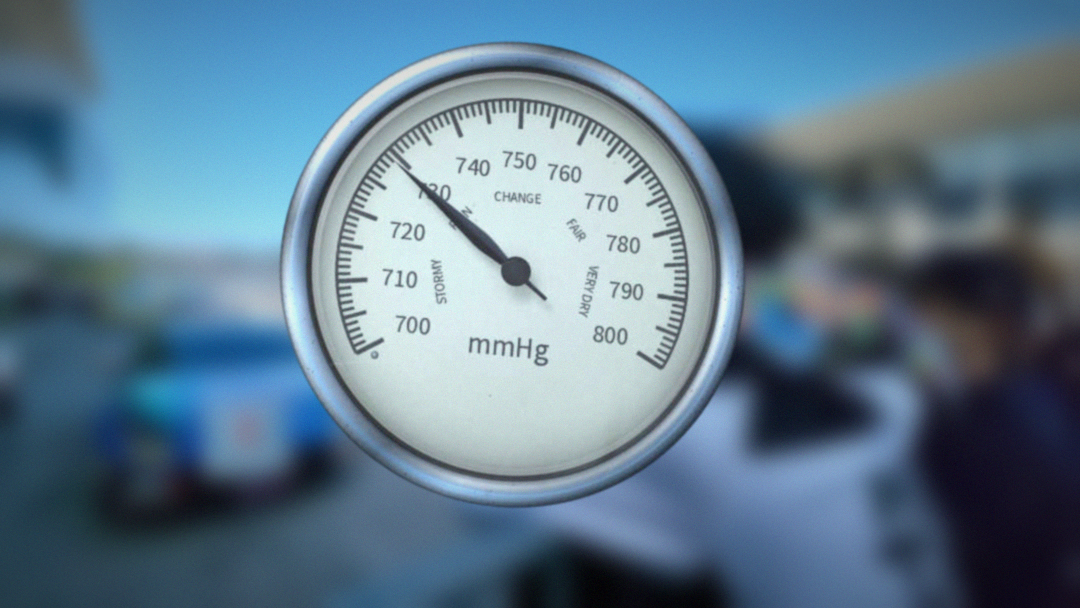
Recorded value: 729 mmHg
